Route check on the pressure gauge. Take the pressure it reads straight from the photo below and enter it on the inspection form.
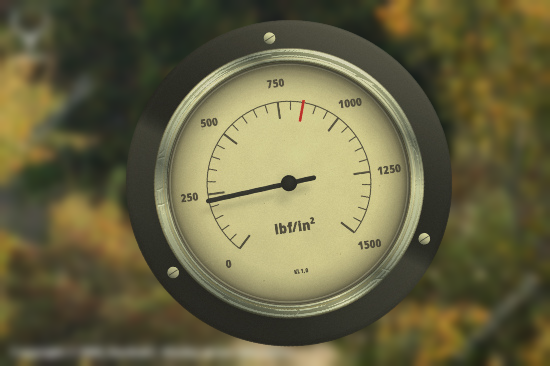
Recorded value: 225 psi
